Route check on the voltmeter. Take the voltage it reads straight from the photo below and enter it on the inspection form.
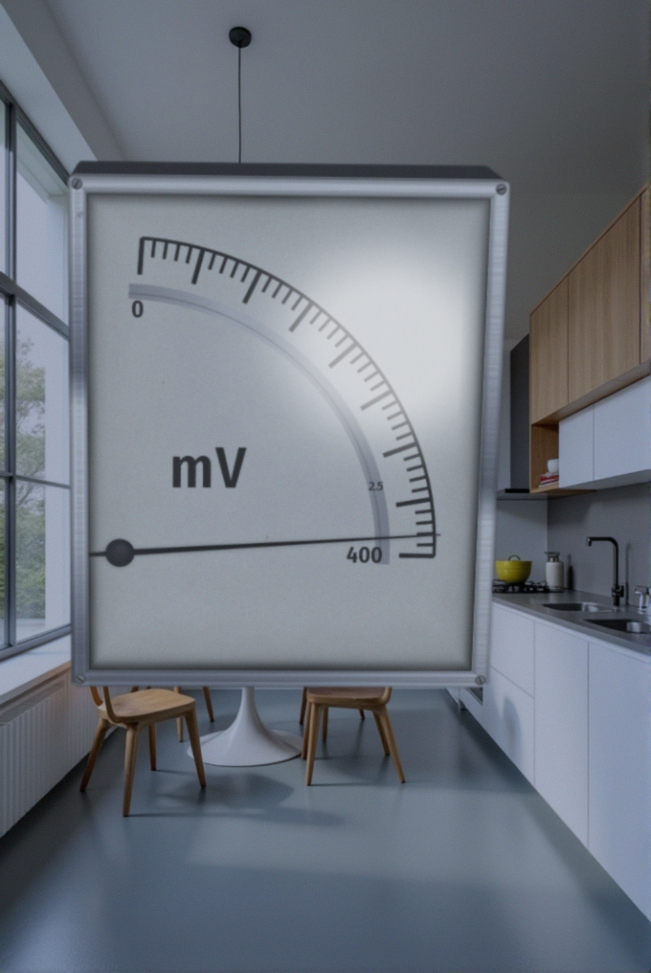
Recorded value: 380 mV
